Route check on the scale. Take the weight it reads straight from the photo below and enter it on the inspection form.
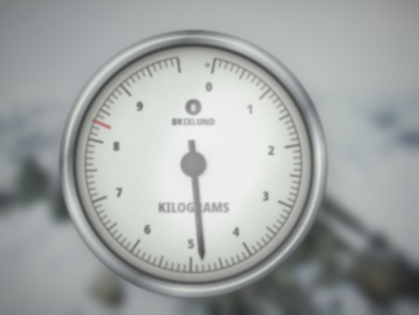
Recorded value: 4.8 kg
